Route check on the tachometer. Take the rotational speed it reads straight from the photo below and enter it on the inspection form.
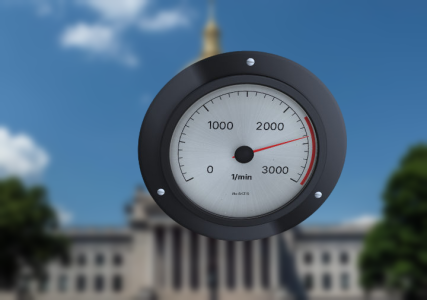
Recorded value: 2400 rpm
